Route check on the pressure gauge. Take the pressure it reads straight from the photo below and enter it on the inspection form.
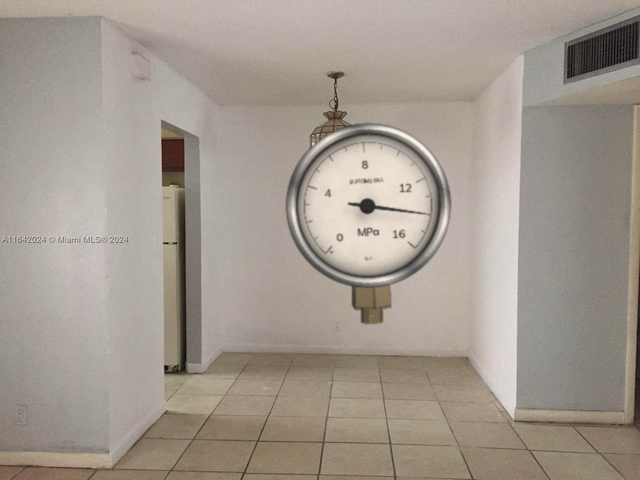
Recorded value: 14 MPa
